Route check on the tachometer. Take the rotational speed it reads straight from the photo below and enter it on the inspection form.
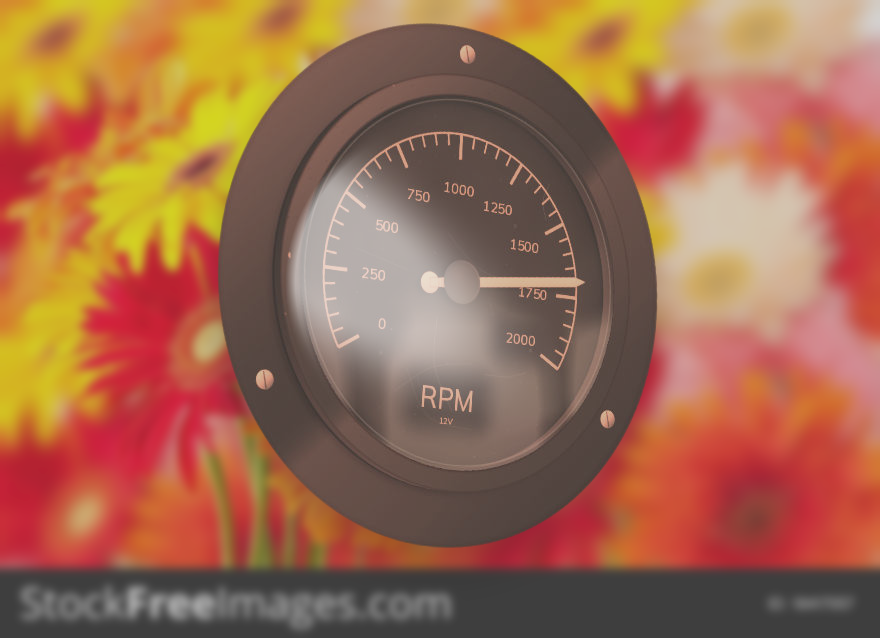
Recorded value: 1700 rpm
